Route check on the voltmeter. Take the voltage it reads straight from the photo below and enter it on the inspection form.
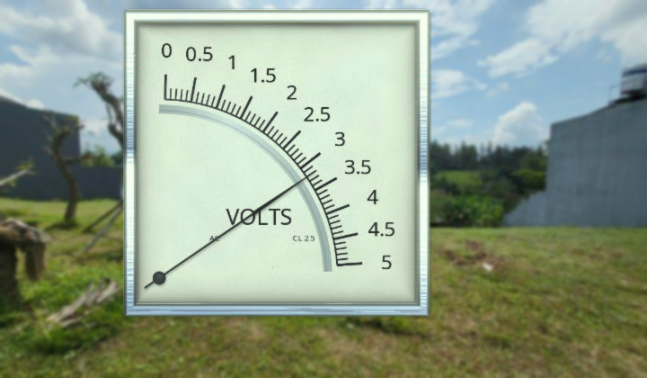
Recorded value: 3.2 V
